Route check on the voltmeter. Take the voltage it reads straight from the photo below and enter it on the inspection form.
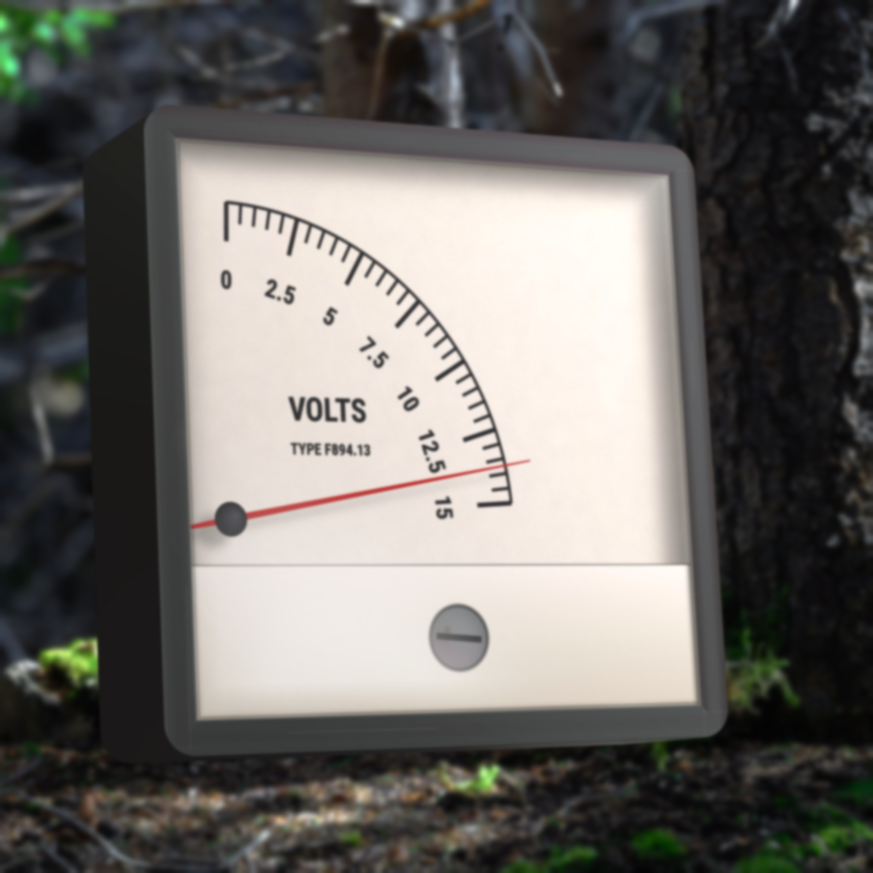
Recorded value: 13.75 V
